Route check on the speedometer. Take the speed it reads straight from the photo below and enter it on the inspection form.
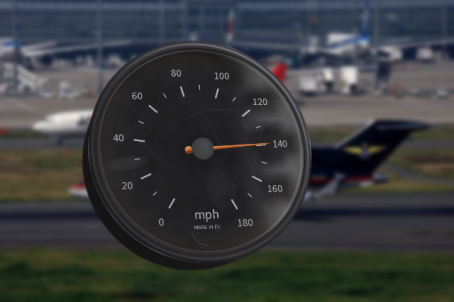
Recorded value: 140 mph
